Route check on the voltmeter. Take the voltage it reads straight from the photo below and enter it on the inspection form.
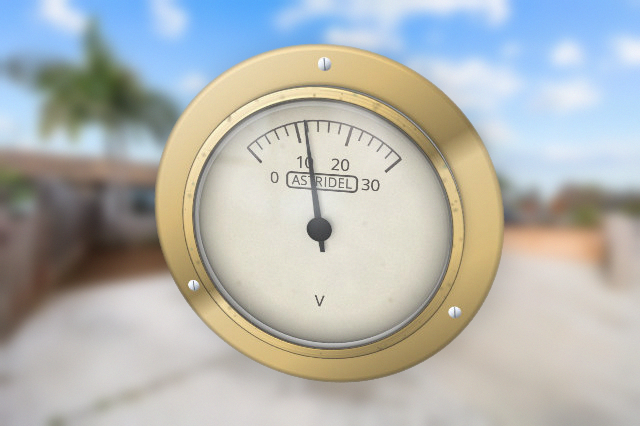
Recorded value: 12 V
